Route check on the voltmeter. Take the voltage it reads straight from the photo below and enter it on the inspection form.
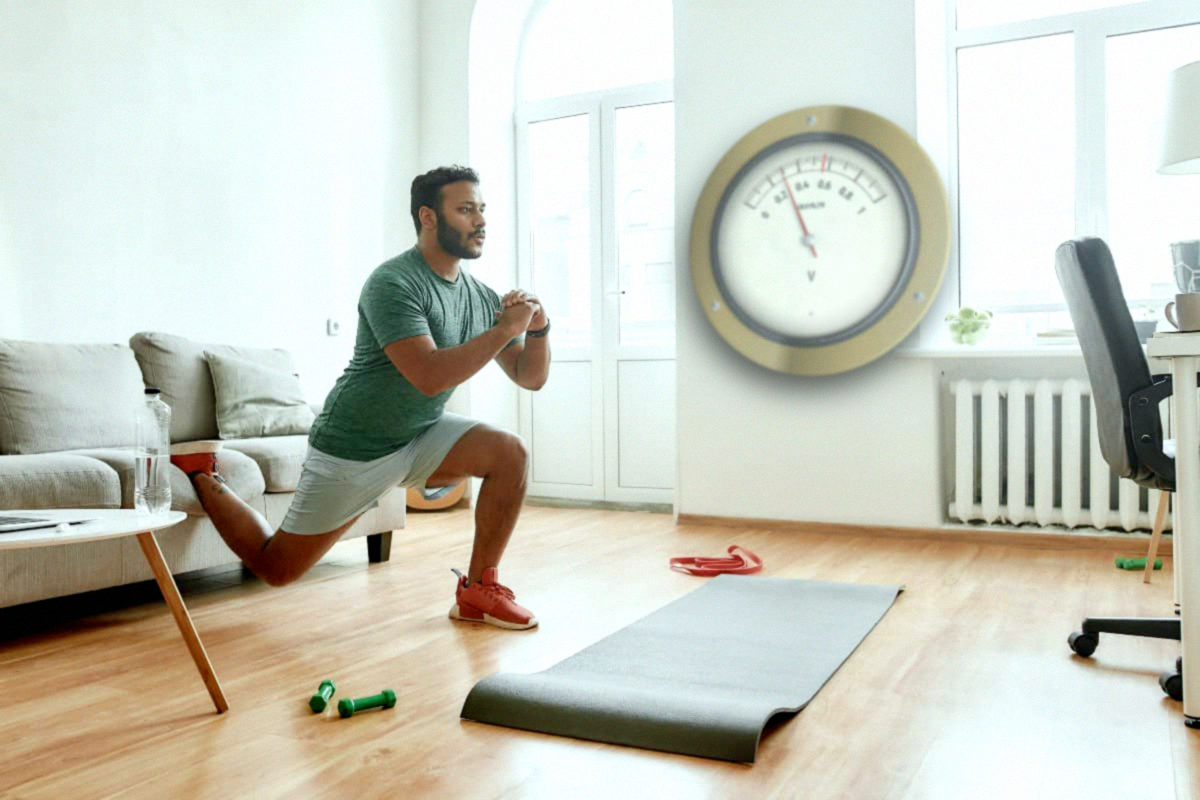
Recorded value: 0.3 V
